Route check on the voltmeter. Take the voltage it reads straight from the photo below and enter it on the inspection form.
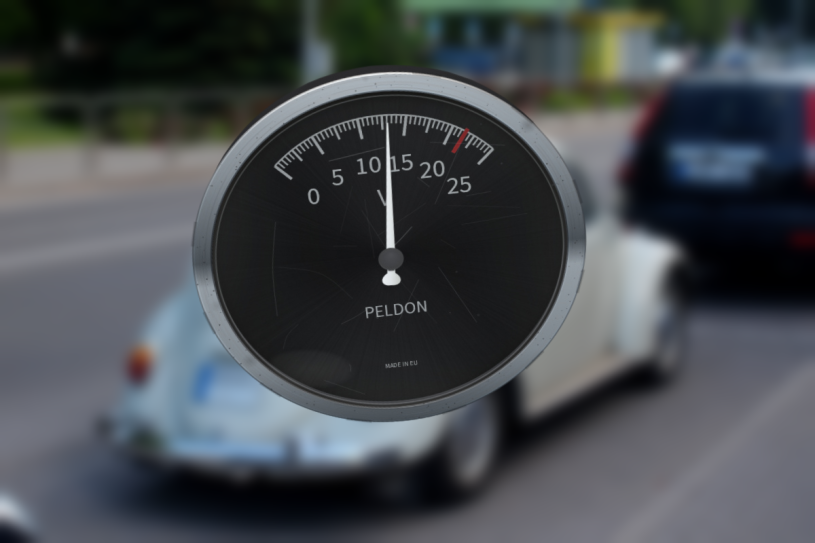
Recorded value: 13 V
